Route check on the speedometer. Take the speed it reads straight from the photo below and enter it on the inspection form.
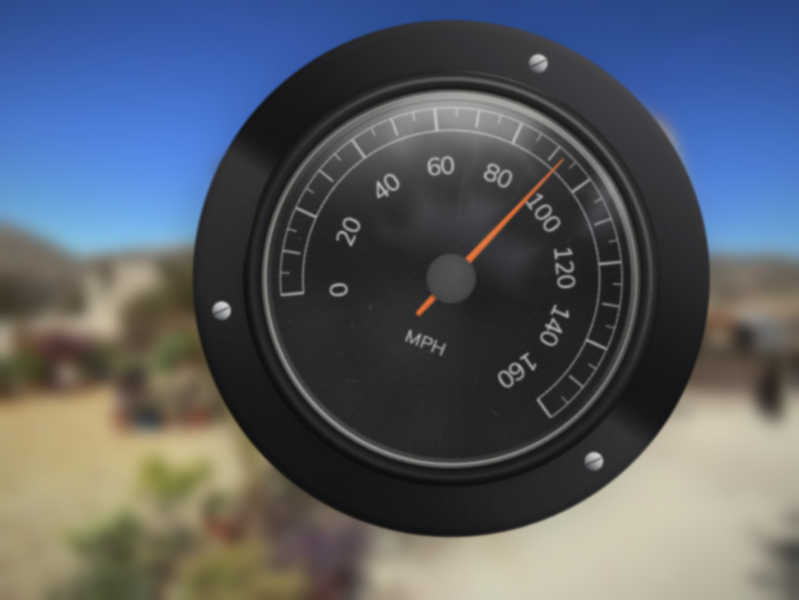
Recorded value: 92.5 mph
